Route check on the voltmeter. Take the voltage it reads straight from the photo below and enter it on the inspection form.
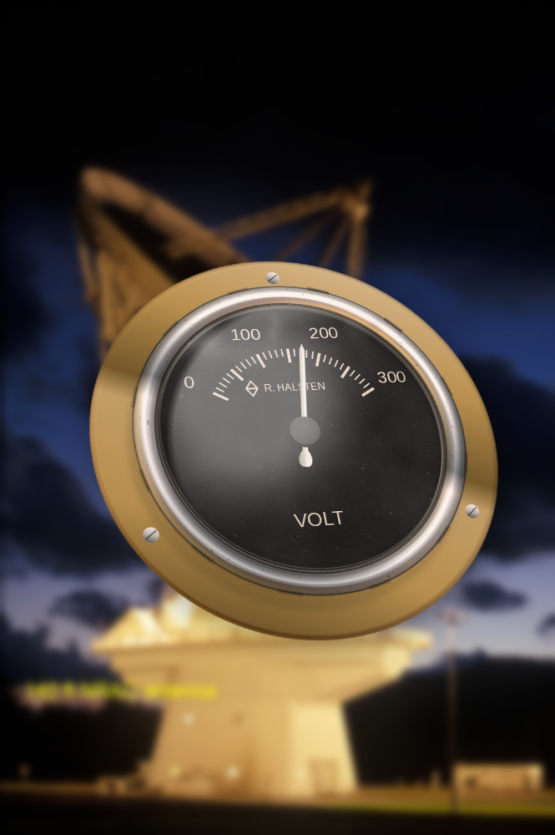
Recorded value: 170 V
